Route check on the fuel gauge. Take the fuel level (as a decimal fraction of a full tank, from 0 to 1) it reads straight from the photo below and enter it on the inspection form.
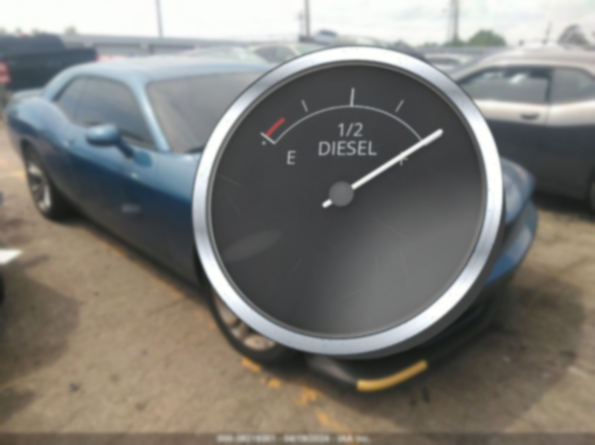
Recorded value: 1
